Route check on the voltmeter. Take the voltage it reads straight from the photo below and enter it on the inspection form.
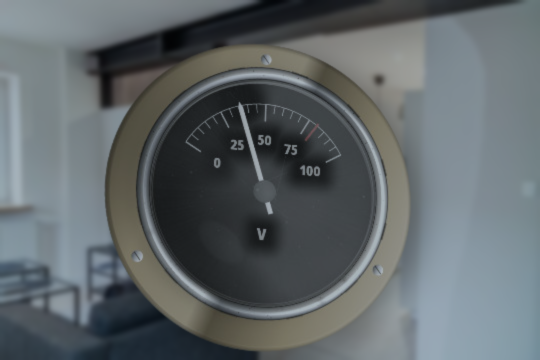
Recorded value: 35 V
